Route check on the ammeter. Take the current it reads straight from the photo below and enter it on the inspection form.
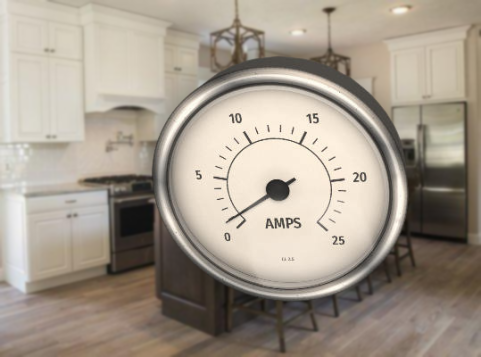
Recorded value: 1 A
